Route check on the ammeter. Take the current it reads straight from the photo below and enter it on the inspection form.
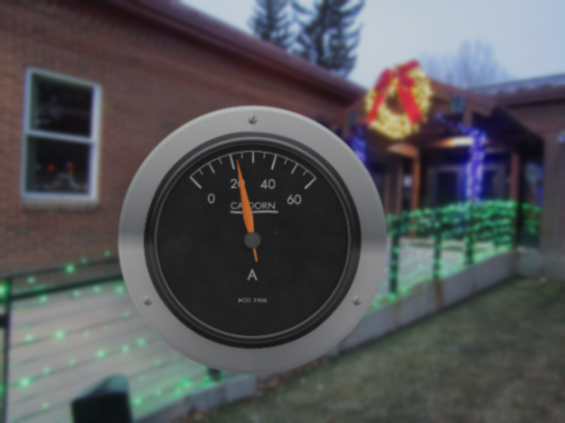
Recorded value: 22.5 A
